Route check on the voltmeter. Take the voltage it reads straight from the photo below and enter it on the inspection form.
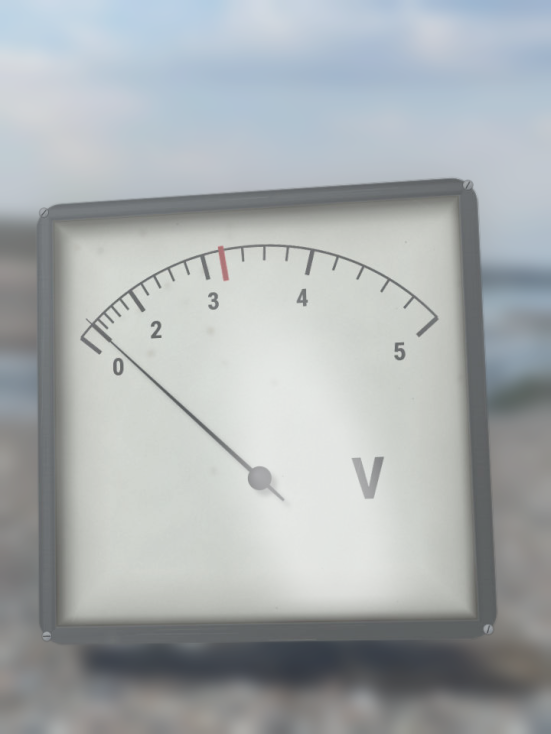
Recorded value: 1 V
